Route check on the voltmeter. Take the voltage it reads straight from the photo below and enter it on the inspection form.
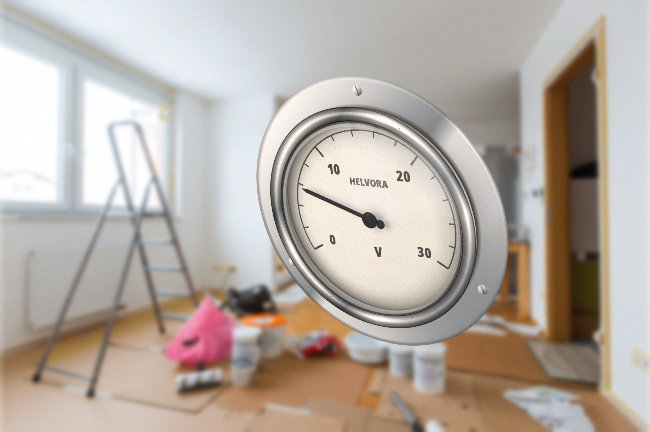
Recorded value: 6 V
